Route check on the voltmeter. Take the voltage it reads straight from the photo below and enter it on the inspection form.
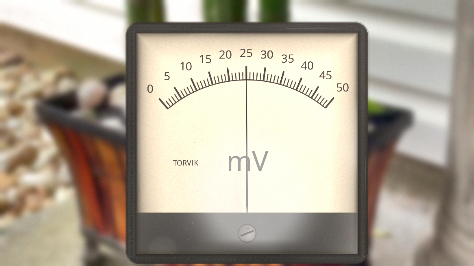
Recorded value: 25 mV
